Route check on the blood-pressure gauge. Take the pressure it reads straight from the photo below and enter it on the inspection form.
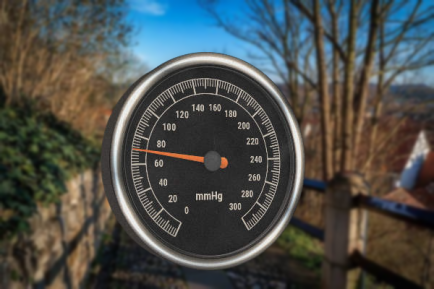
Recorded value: 70 mmHg
